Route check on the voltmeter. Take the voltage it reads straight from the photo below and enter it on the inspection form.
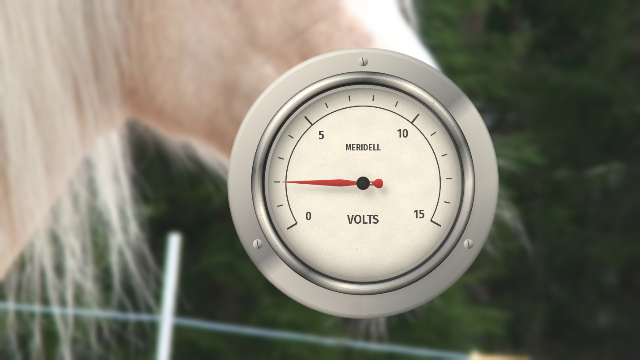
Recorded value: 2 V
